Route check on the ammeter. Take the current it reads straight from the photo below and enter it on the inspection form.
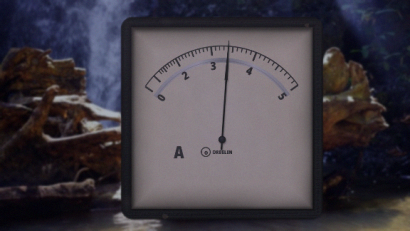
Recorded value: 3.4 A
